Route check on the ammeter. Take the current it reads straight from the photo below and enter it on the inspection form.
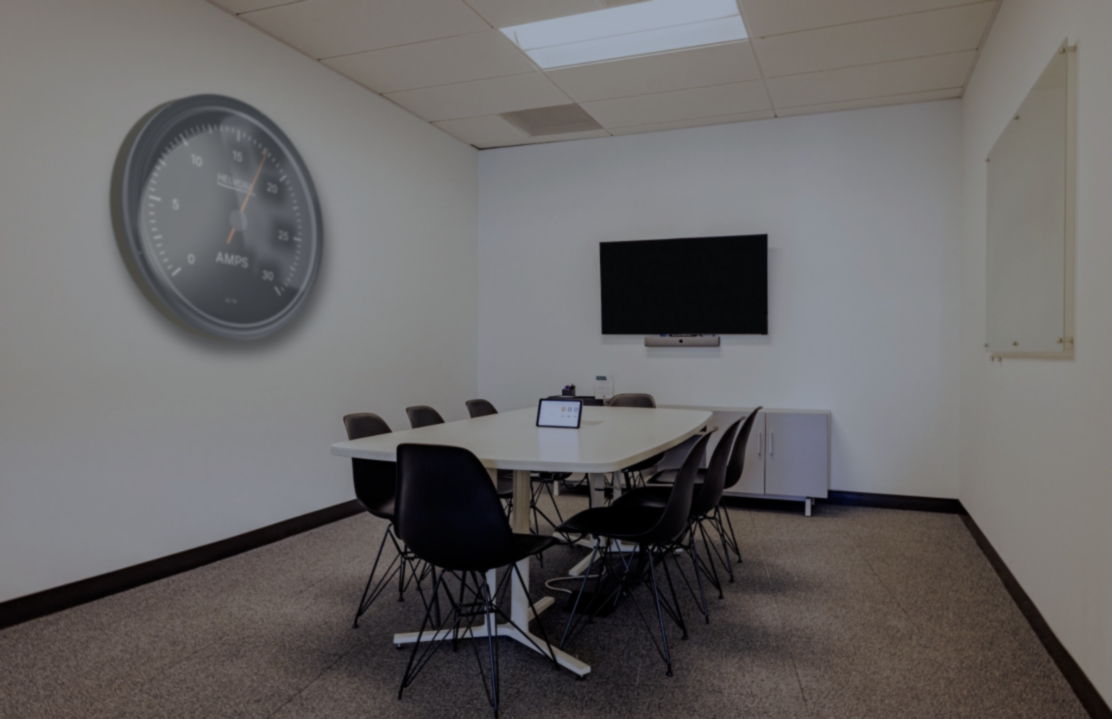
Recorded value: 17.5 A
